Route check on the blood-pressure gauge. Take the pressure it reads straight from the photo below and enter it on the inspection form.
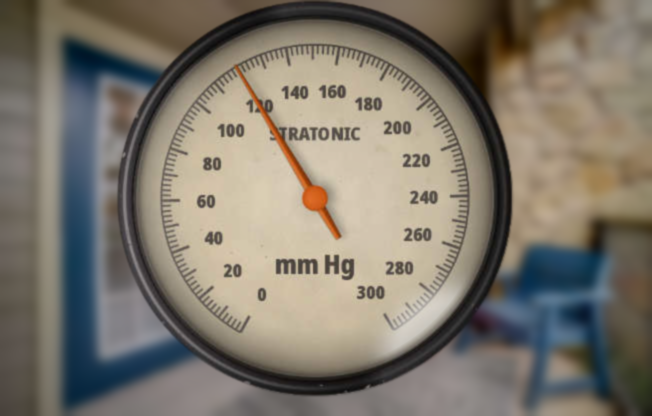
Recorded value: 120 mmHg
